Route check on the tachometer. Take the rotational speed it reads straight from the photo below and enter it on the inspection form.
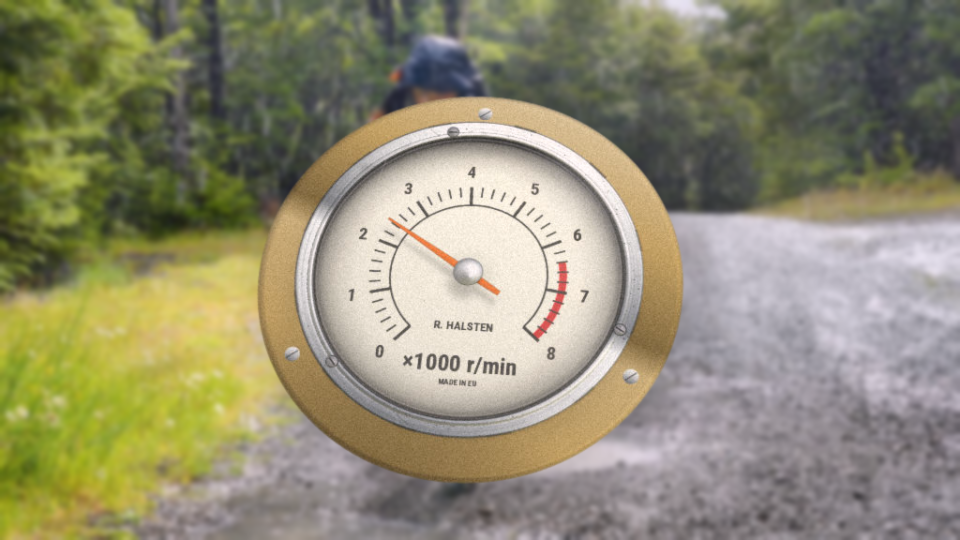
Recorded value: 2400 rpm
